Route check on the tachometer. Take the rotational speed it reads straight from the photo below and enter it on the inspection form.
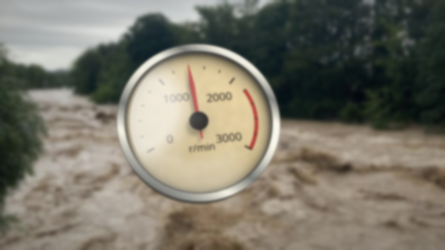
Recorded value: 1400 rpm
